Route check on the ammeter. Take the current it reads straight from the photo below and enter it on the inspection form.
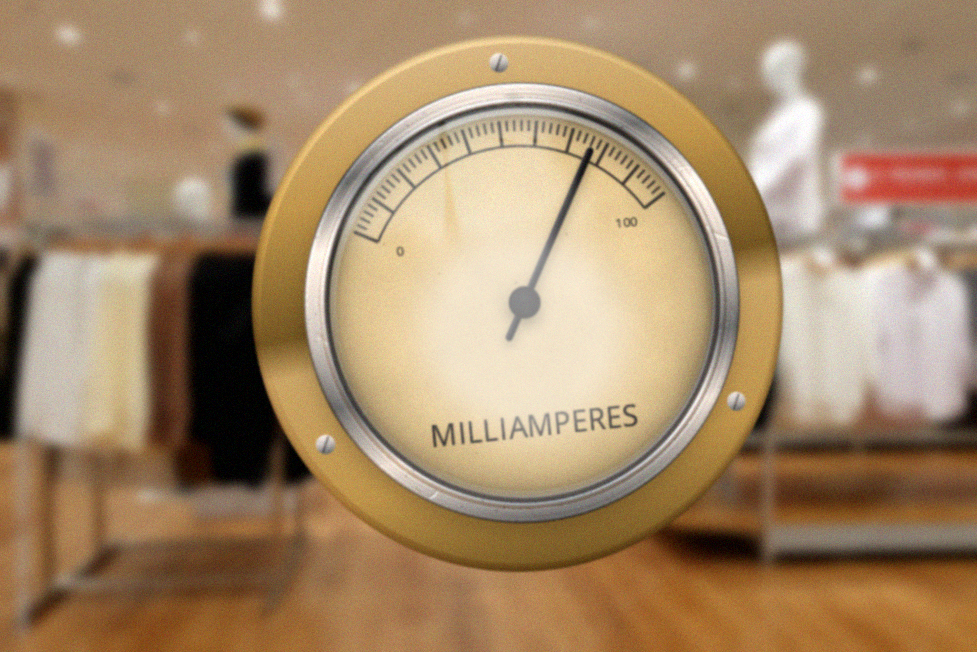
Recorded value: 76 mA
